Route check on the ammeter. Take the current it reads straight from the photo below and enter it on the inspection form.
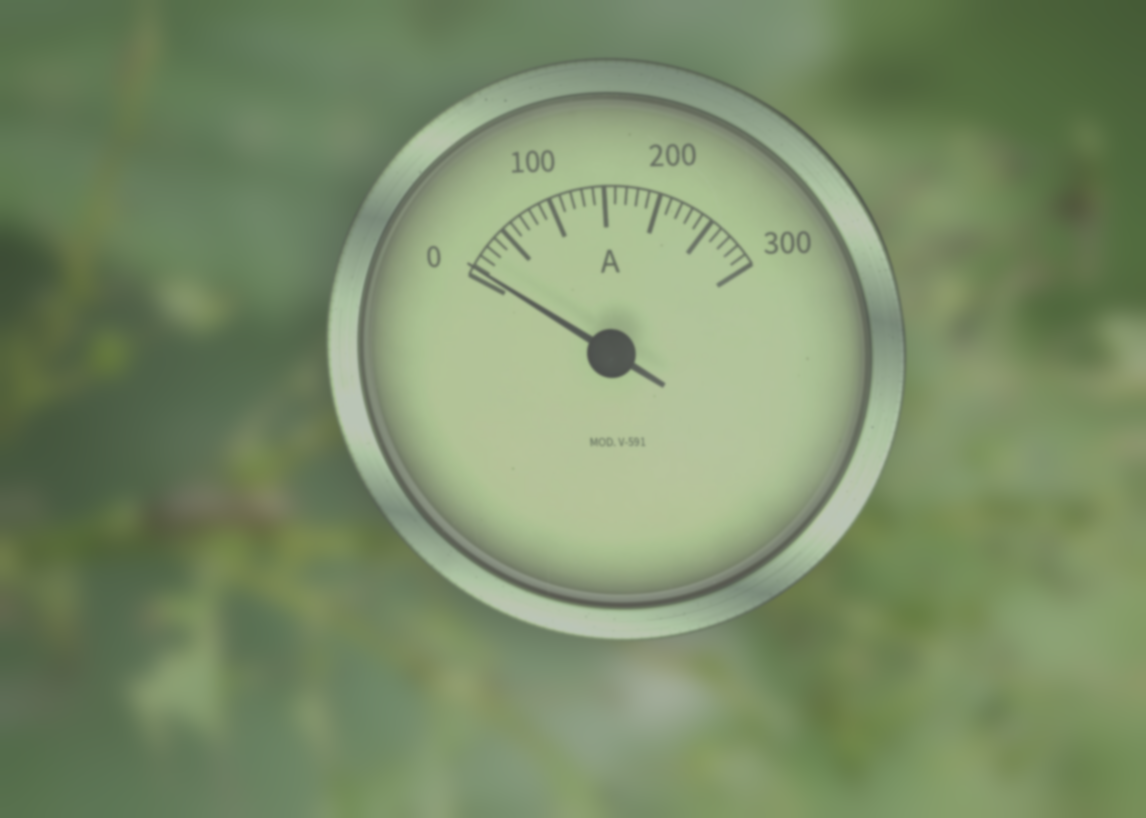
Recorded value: 10 A
